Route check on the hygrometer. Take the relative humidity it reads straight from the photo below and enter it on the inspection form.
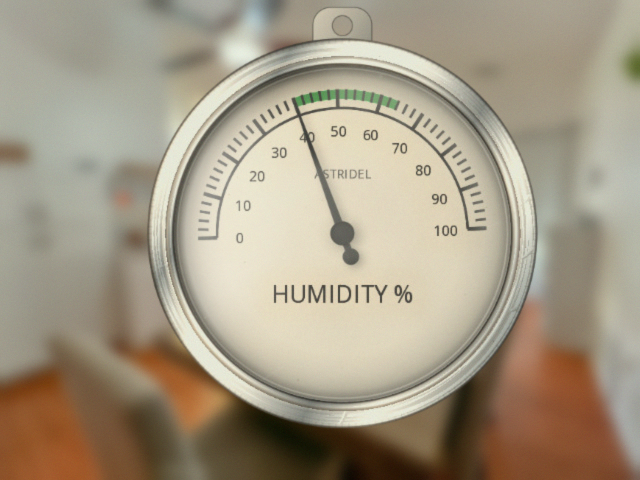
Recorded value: 40 %
